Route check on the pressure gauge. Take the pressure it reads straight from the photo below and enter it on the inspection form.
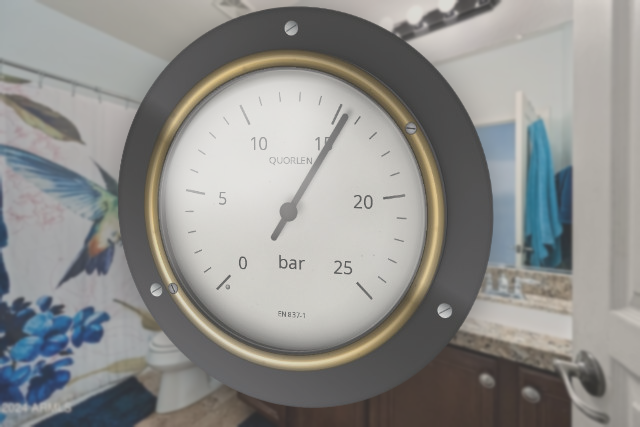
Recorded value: 15.5 bar
